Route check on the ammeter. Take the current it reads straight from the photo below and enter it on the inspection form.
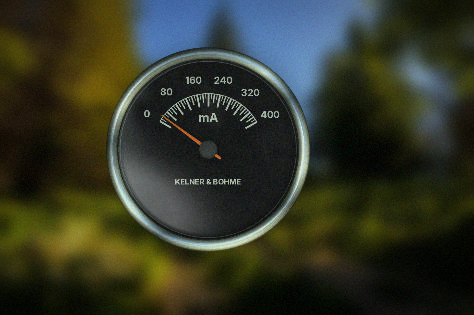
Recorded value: 20 mA
